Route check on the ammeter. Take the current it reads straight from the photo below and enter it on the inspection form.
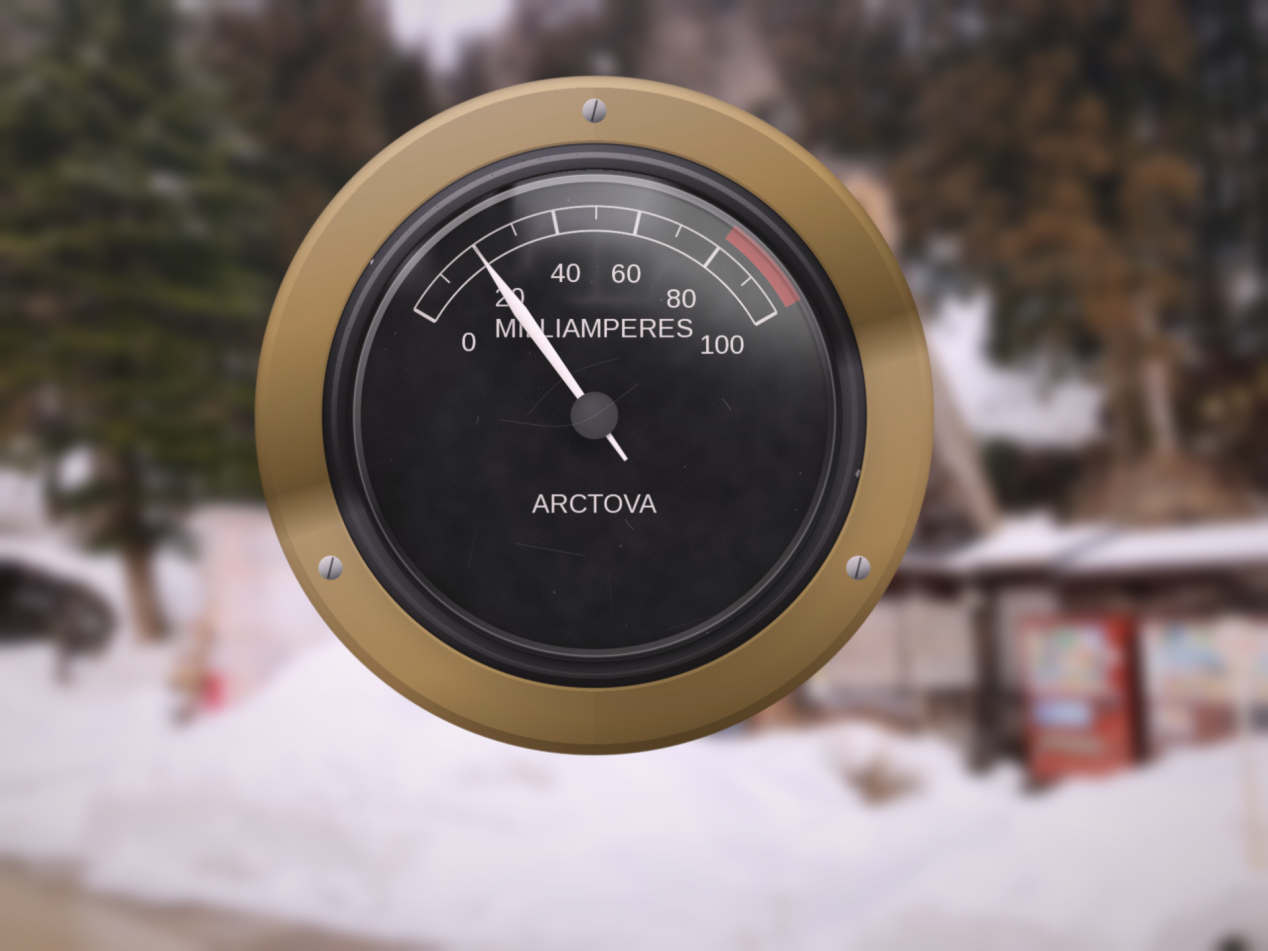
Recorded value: 20 mA
